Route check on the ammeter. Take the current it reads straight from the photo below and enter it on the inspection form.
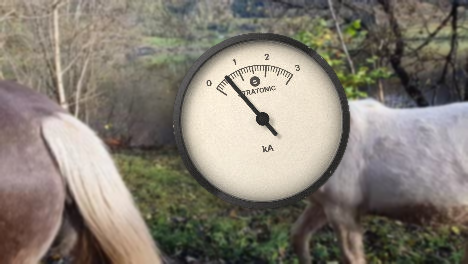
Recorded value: 0.5 kA
